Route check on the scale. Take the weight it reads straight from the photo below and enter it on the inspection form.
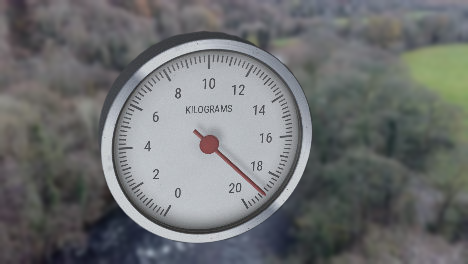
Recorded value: 19 kg
